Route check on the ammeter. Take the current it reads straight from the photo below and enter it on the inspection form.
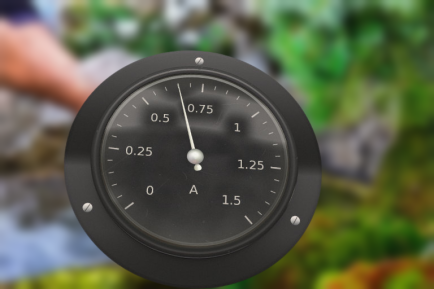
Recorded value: 0.65 A
